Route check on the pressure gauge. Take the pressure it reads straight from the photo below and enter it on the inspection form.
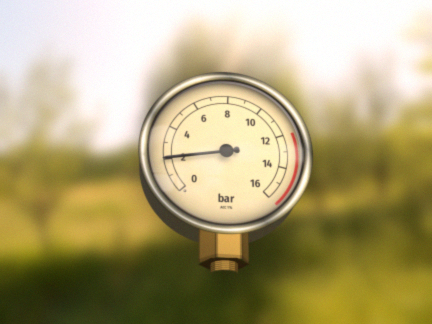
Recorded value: 2 bar
